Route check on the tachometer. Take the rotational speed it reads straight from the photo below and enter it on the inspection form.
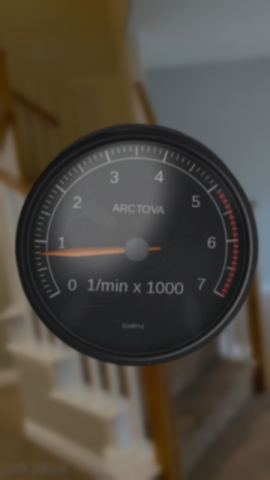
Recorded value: 800 rpm
